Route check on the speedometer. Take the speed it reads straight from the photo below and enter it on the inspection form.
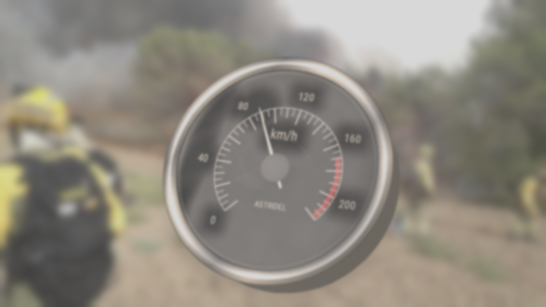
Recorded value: 90 km/h
